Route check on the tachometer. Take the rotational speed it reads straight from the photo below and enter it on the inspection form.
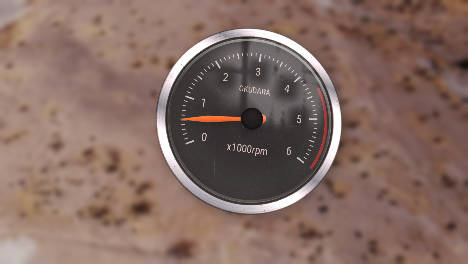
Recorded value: 500 rpm
